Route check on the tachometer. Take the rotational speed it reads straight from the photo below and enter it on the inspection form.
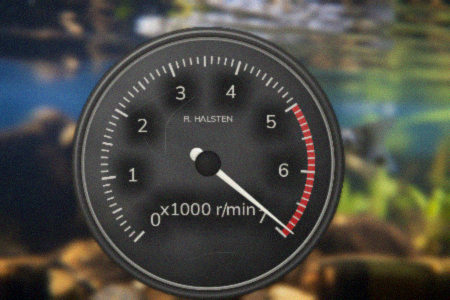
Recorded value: 6900 rpm
